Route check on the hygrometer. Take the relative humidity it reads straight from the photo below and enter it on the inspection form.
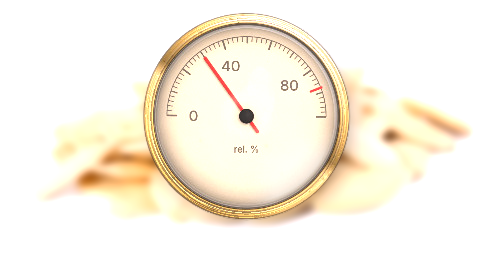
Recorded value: 30 %
